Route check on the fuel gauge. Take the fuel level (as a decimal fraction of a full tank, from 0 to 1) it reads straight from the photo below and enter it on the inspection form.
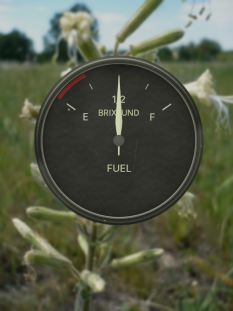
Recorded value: 0.5
